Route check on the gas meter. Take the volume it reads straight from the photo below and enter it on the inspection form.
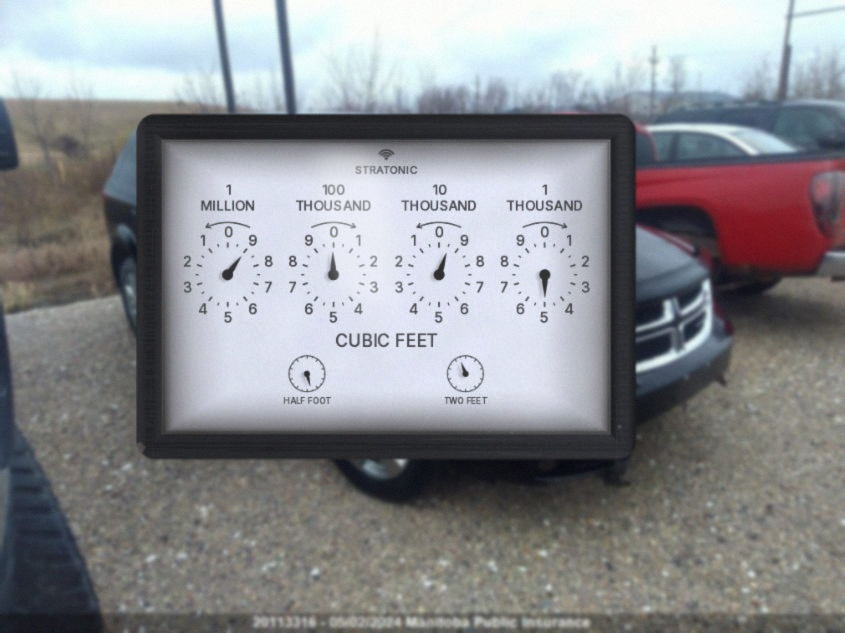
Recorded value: 899500 ft³
